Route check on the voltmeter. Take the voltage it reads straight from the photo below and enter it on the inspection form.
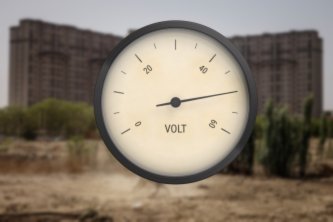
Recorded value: 50 V
